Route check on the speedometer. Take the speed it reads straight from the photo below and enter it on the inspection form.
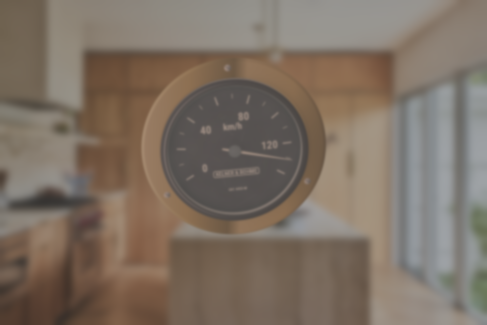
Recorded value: 130 km/h
